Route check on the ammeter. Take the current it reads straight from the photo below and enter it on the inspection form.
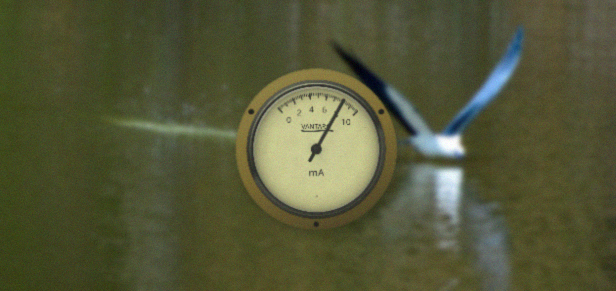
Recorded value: 8 mA
